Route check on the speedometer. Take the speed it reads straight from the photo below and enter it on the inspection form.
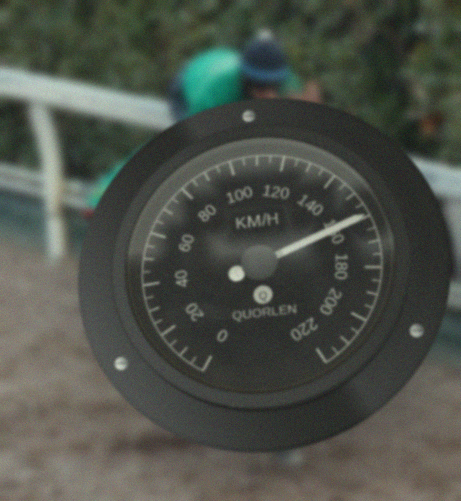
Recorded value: 160 km/h
